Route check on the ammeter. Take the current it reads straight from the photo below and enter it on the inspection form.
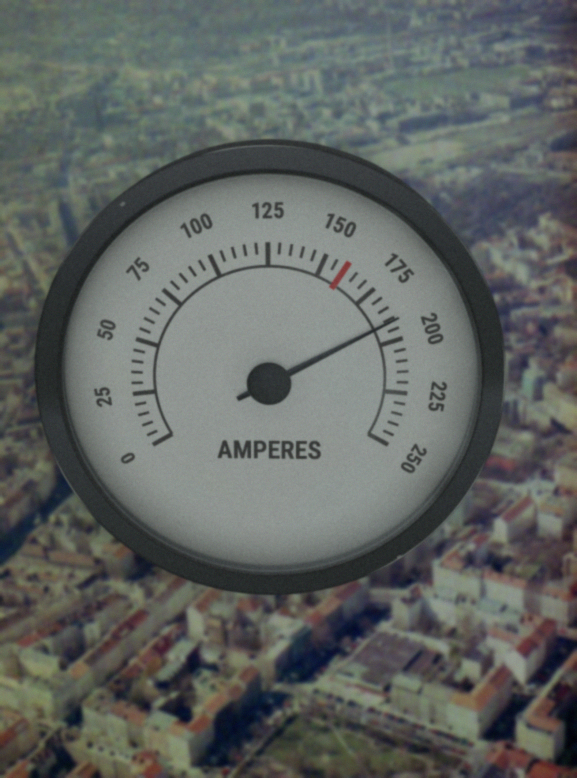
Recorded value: 190 A
